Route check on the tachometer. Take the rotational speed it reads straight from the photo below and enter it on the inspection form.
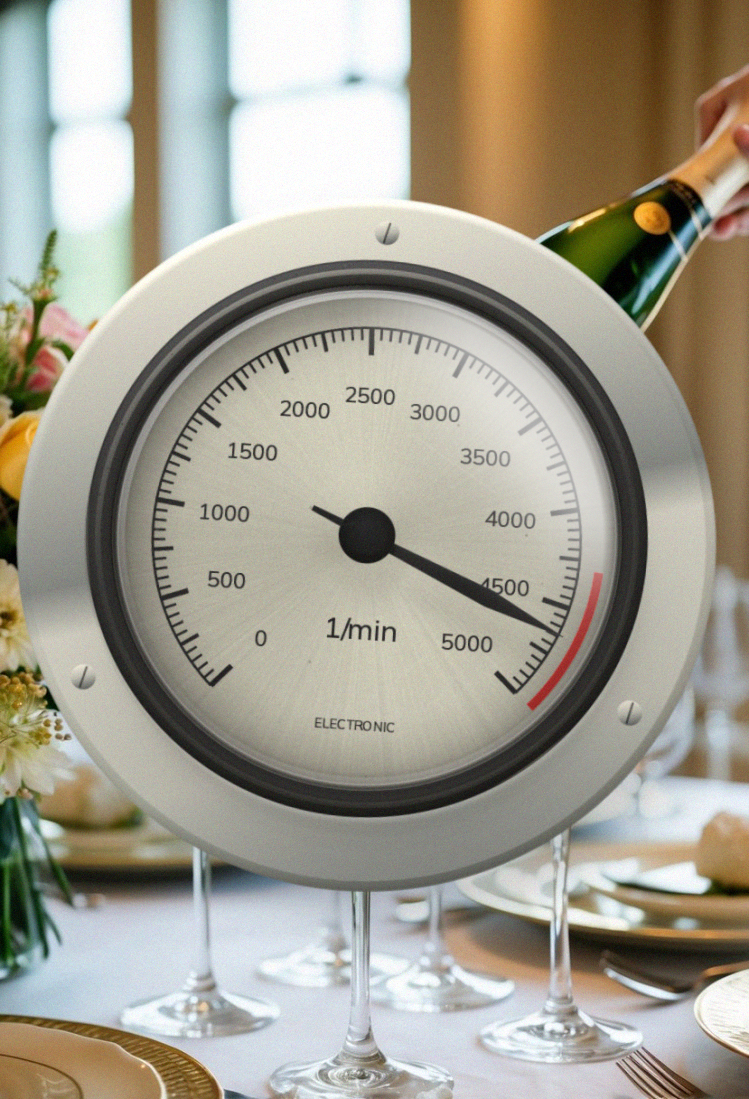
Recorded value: 4650 rpm
